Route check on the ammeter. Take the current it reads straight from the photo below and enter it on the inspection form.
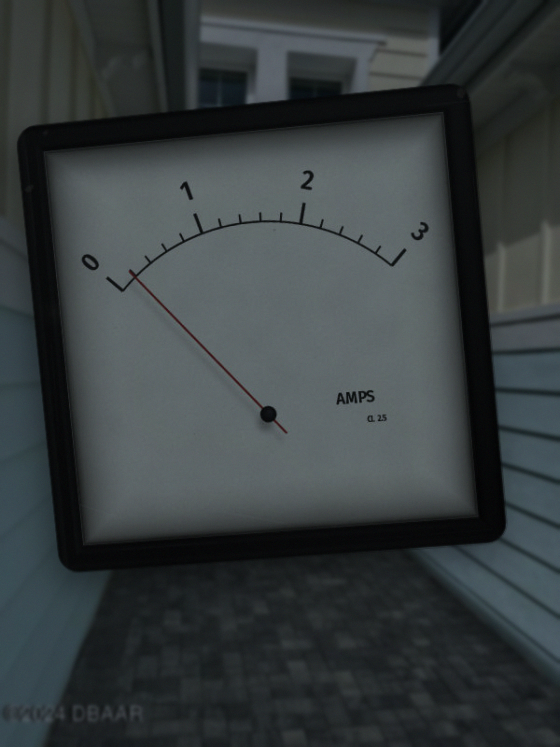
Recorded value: 0.2 A
